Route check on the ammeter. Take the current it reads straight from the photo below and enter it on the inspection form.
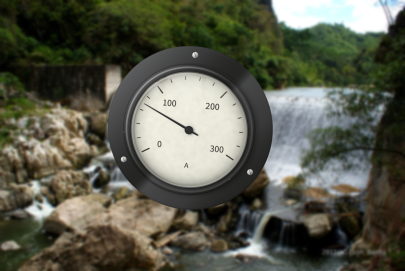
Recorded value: 70 A
